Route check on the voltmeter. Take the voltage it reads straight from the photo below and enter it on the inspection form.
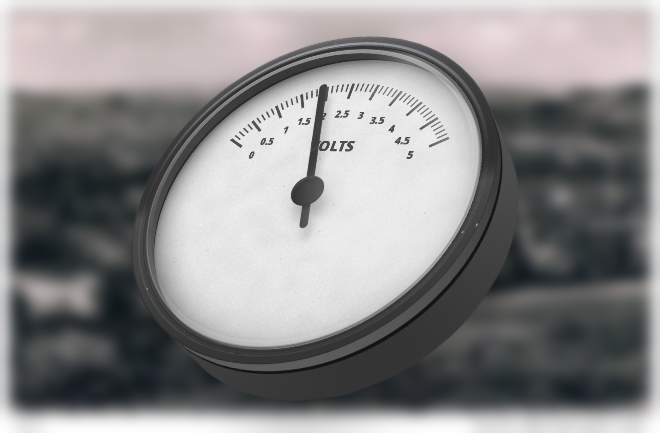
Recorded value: 2 V
